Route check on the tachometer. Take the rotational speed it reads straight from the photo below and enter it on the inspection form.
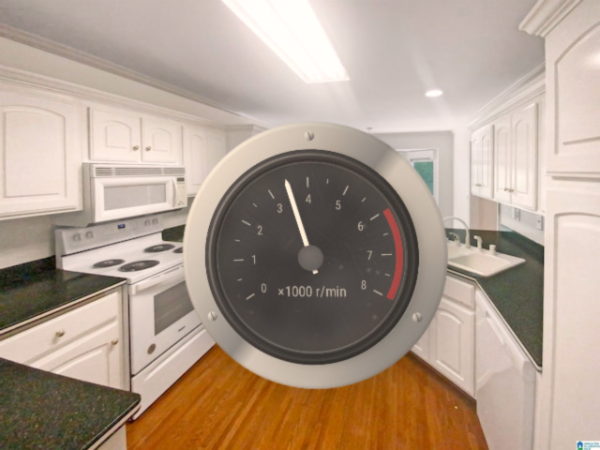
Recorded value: 3500 rpm
